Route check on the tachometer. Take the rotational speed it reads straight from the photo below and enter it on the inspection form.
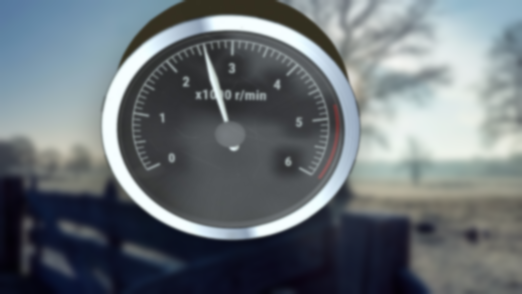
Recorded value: 2600 rpm
